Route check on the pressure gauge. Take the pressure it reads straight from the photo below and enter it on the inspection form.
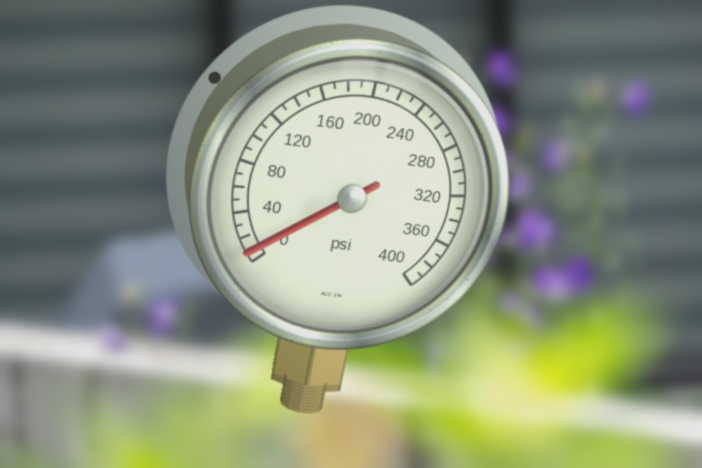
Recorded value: 10 psi
